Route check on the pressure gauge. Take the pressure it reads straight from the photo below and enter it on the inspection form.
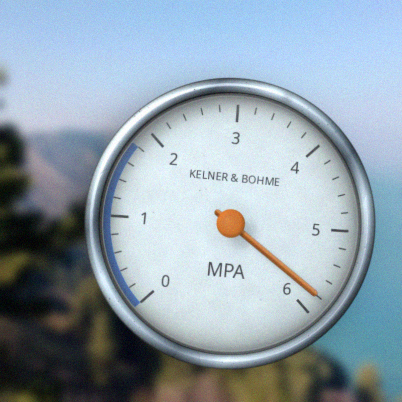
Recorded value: 5.8 MPa
